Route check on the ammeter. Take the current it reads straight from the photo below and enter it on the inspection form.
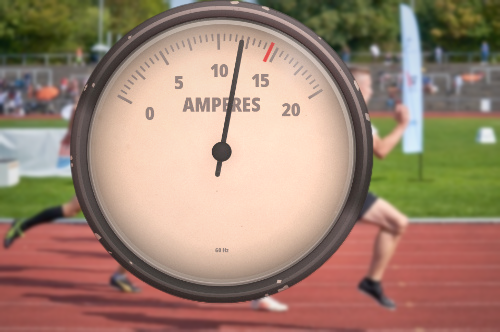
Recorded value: 12 A
